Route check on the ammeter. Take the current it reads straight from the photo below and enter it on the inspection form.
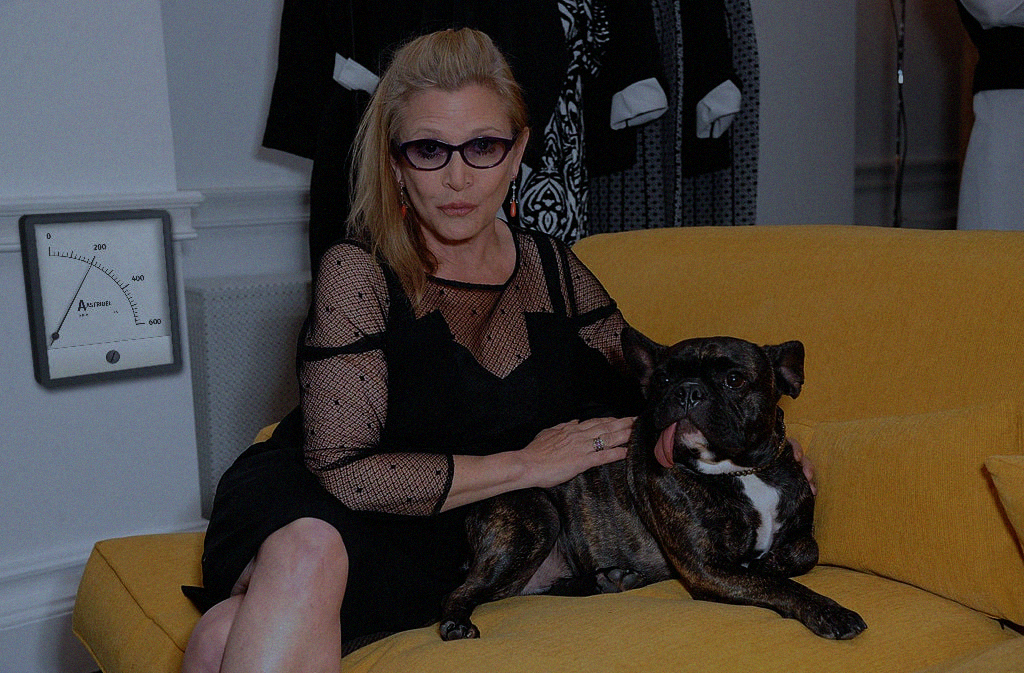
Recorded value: 200 A
